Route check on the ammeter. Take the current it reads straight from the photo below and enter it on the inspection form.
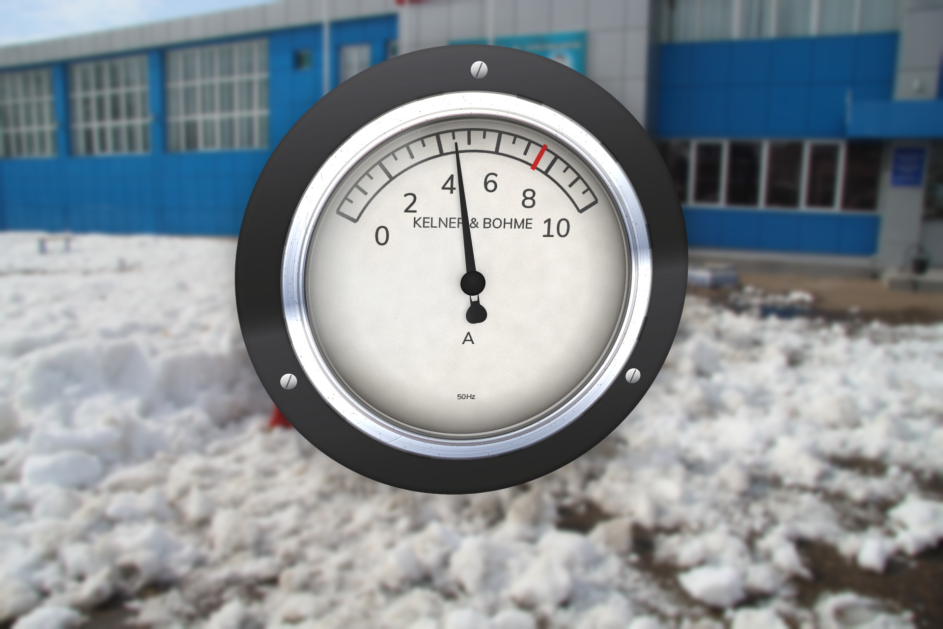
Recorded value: 4.5 A
